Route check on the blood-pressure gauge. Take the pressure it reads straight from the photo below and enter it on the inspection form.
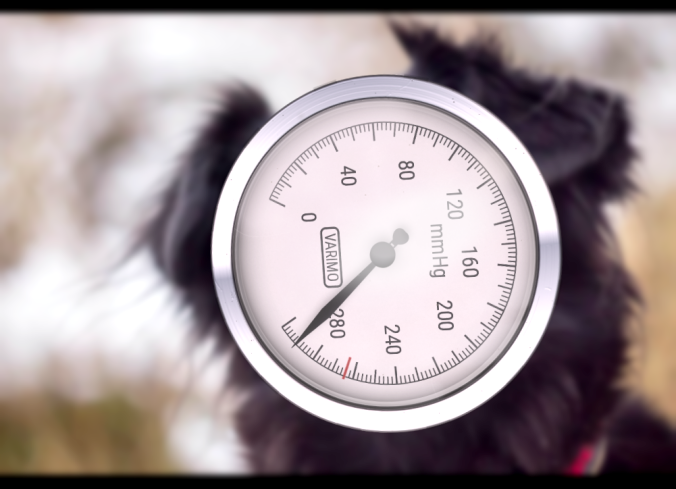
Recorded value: 290 mmHg
